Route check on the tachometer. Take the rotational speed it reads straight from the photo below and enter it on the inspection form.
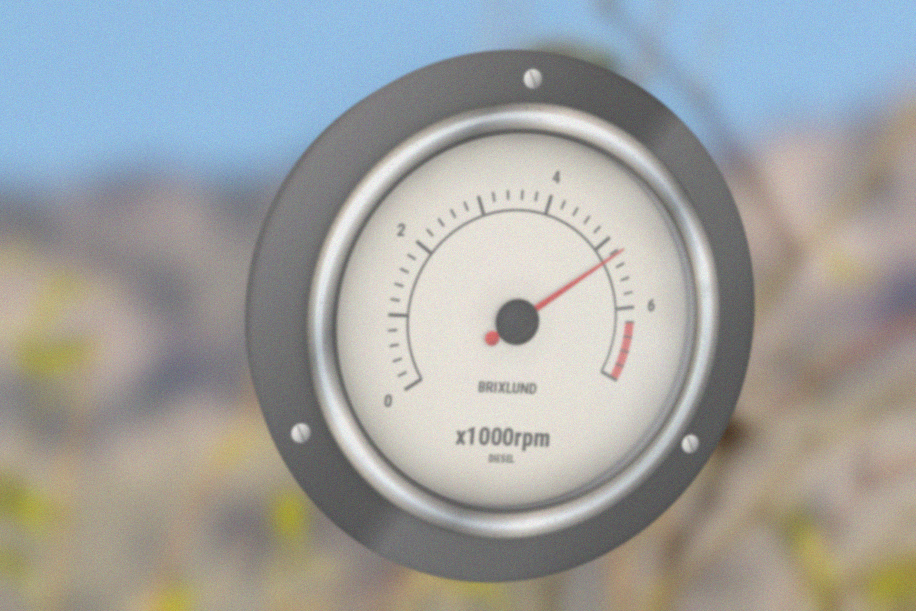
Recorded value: 5200 rpm
